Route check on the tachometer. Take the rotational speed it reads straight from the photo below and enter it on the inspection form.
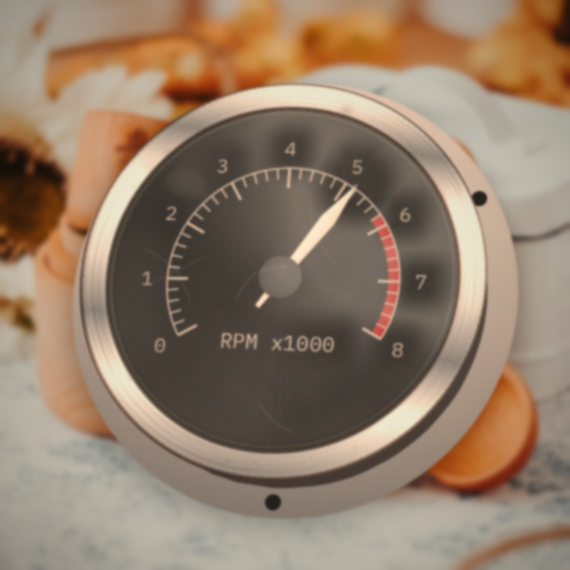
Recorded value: 5200 rpm
